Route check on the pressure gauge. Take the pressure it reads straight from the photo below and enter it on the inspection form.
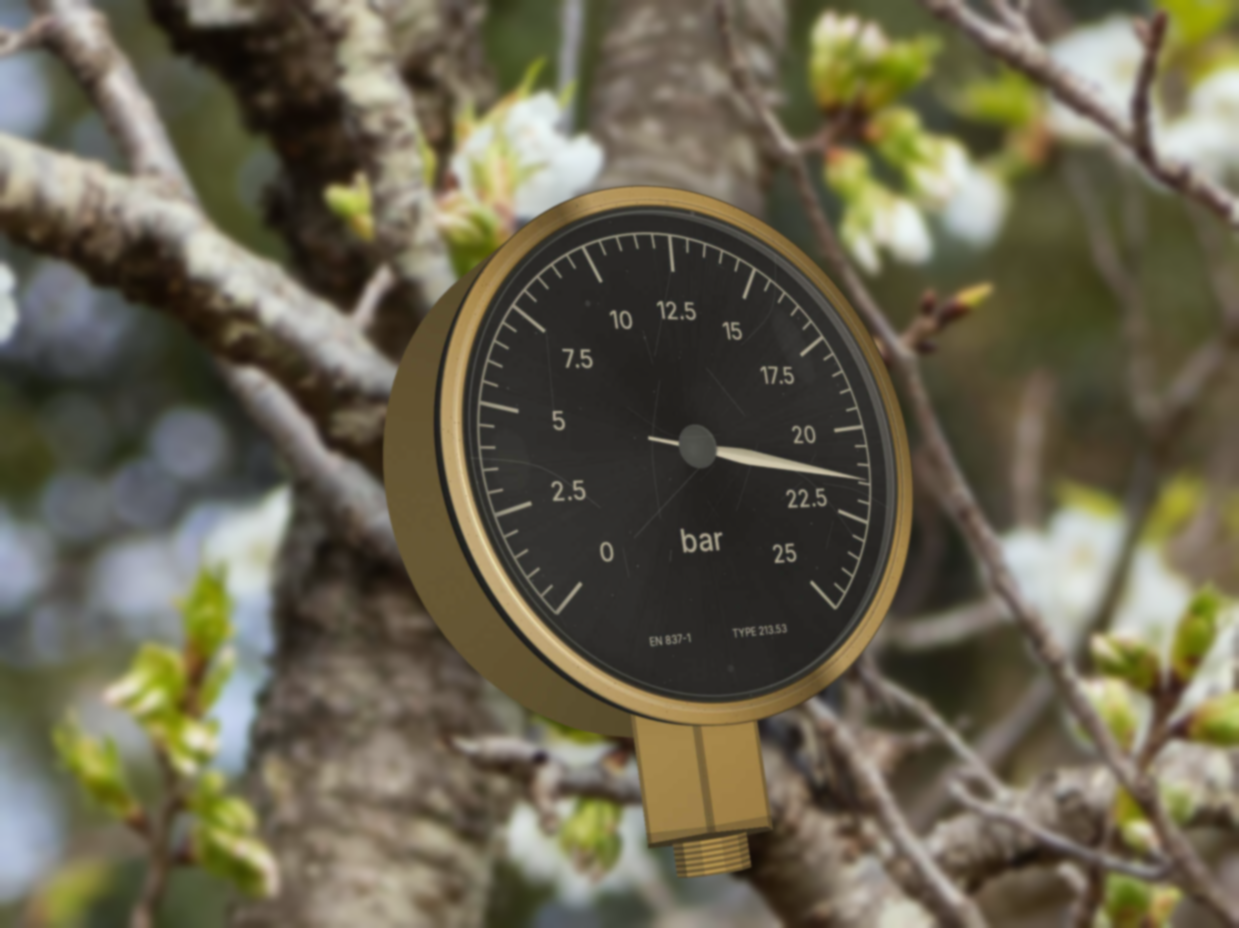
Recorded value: 21.5 bar
